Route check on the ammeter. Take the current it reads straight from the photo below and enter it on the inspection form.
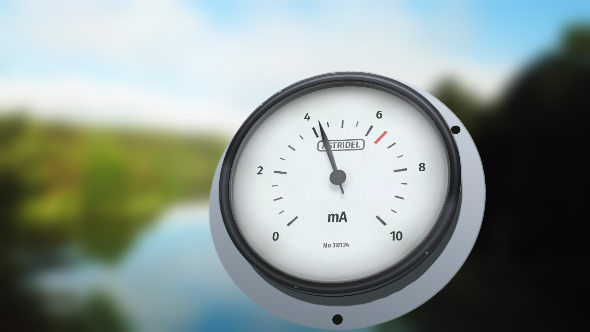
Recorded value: 4.25 mA
